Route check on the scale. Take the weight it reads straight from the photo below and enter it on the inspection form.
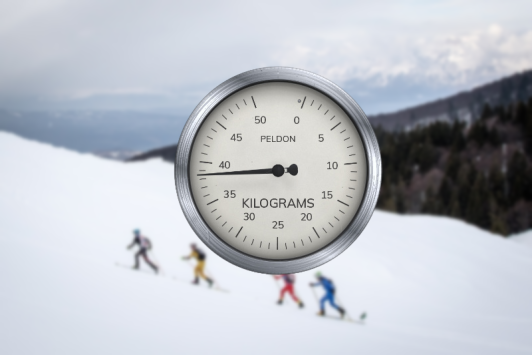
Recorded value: 38.5 kg
